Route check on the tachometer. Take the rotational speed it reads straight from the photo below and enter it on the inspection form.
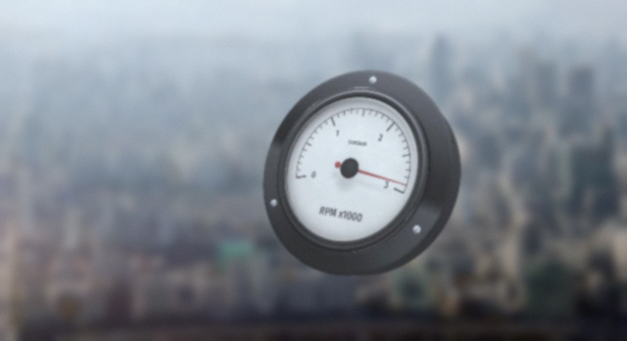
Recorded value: 2900 rpm
